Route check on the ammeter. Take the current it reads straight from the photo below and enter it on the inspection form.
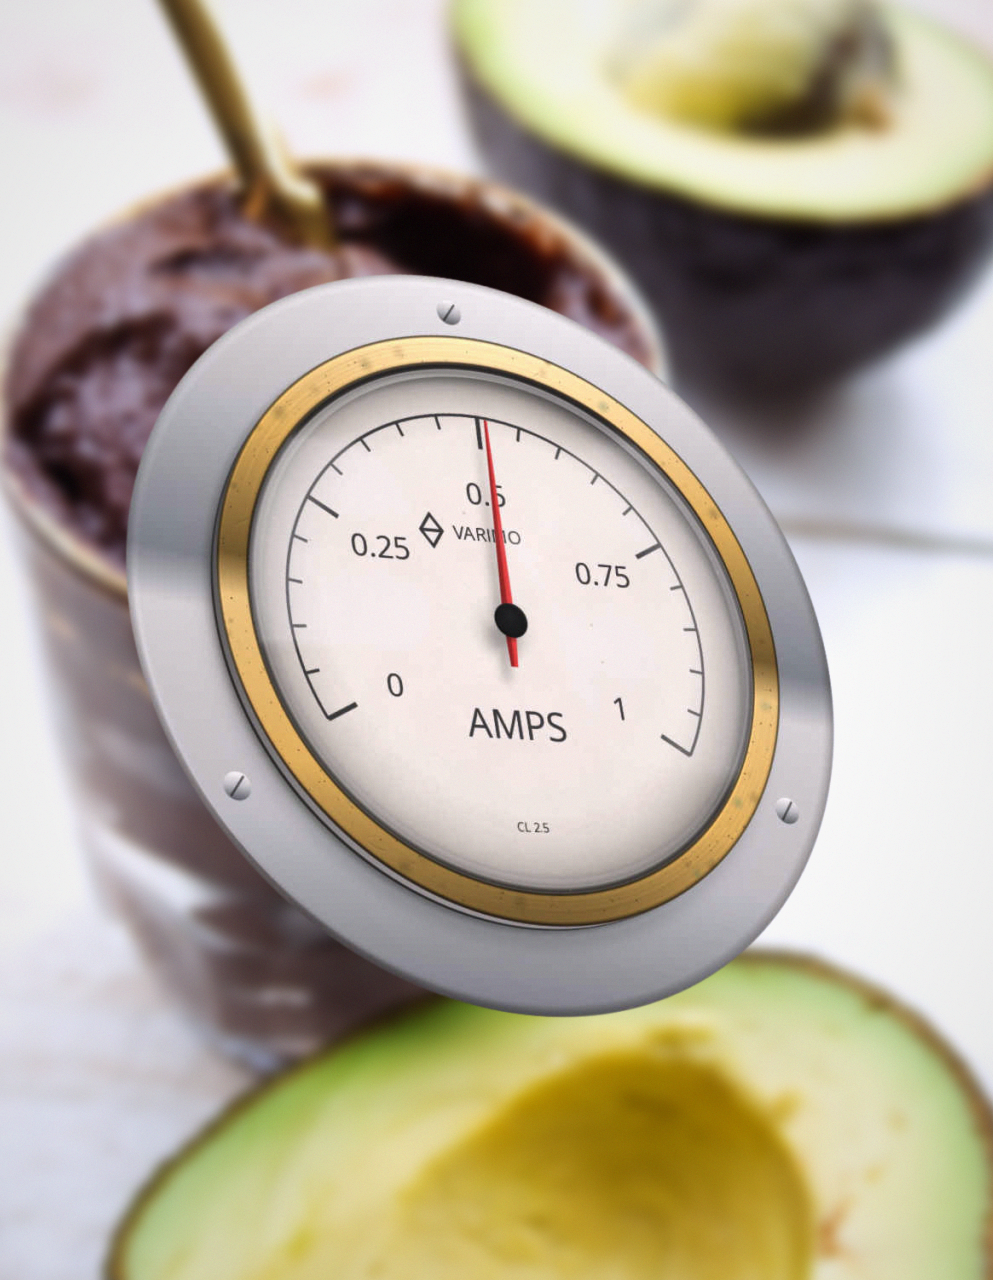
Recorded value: 0.5 A
